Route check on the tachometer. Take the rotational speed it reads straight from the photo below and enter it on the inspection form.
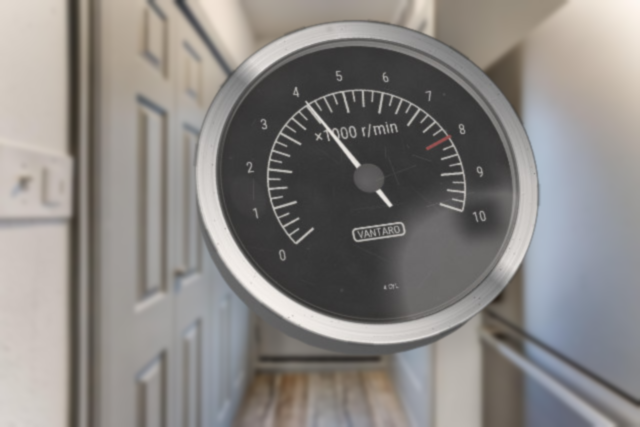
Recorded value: 4000 rpm
